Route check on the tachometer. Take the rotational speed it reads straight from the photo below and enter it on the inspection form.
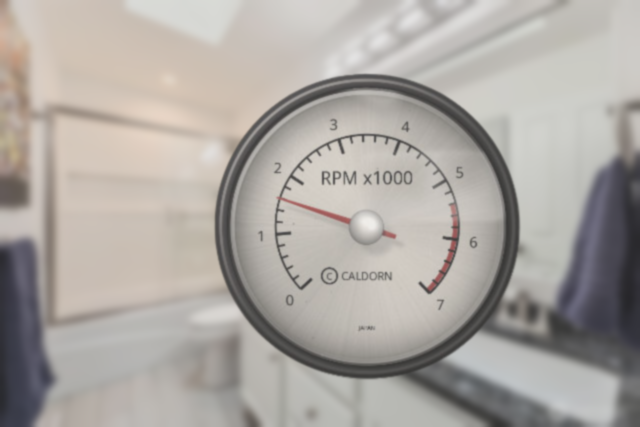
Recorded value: 1600 rpm
